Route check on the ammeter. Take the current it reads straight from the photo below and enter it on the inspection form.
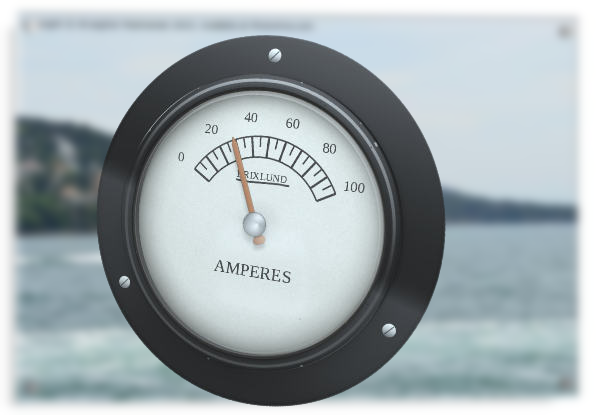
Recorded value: 30 A
